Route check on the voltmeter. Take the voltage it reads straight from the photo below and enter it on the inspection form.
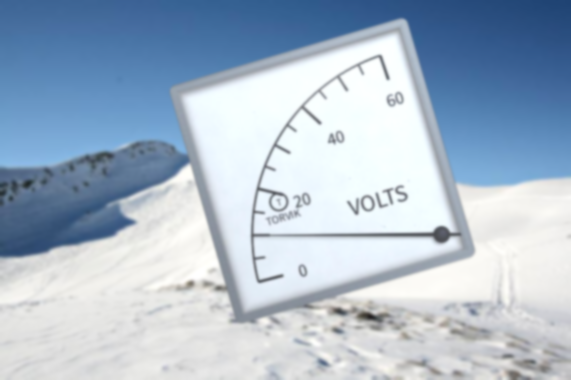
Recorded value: 10 V
